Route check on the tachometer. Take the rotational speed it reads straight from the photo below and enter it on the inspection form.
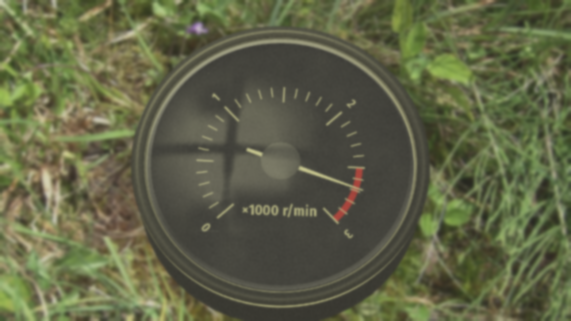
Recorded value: 2700 rpm
